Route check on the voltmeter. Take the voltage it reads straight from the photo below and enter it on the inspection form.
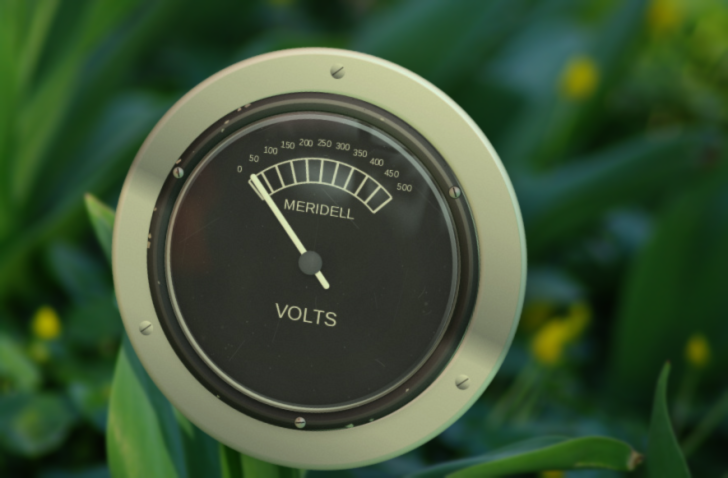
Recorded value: 25 V
